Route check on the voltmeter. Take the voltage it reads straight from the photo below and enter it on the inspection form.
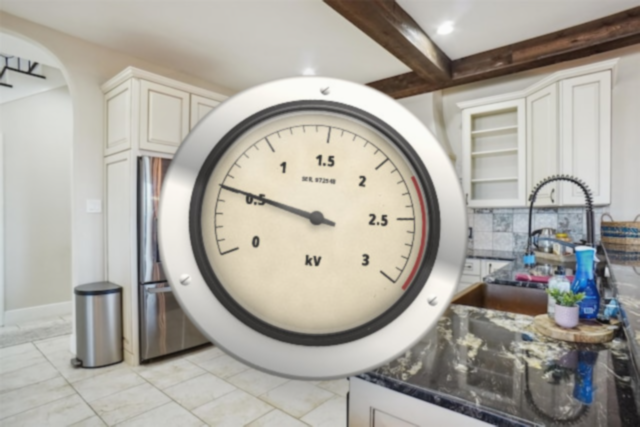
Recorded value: 0.5 kV
